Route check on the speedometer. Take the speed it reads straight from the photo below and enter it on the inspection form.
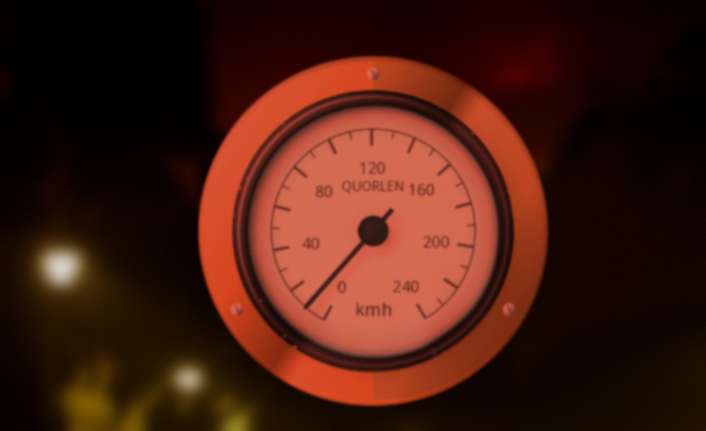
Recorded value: 10 km/h
